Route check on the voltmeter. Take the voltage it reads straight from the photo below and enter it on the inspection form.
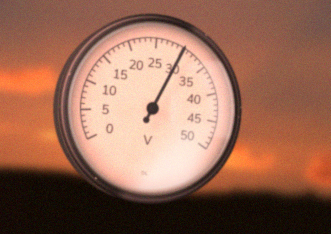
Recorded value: 30 V
